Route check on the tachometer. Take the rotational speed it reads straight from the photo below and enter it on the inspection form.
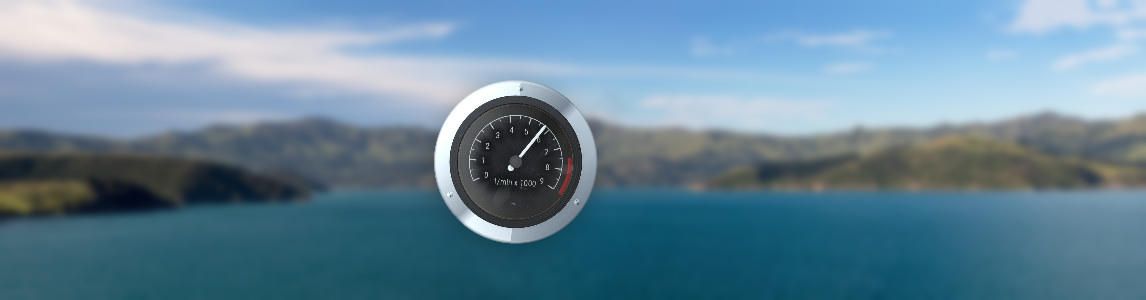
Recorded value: 5750 rpm
